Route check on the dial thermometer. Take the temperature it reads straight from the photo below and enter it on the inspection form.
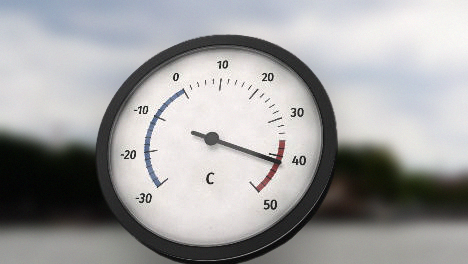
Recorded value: 42 °C
